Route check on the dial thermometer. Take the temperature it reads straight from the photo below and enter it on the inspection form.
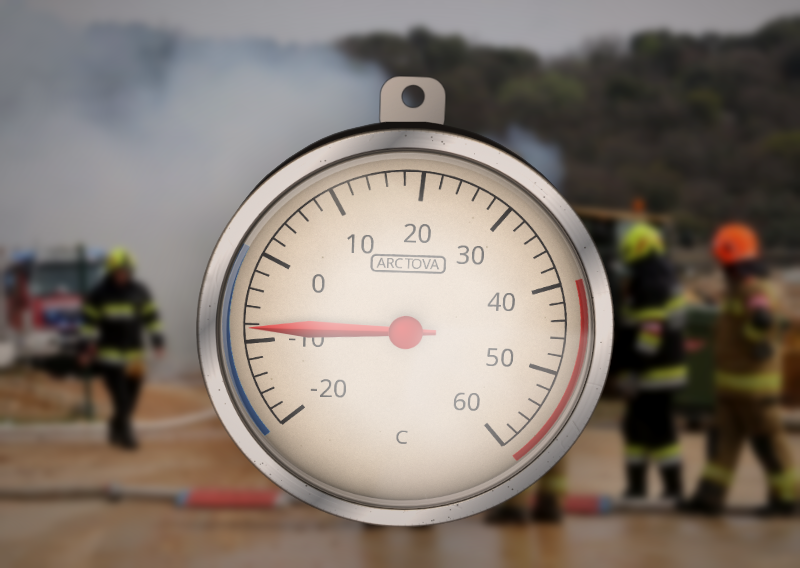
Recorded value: -8 °C
